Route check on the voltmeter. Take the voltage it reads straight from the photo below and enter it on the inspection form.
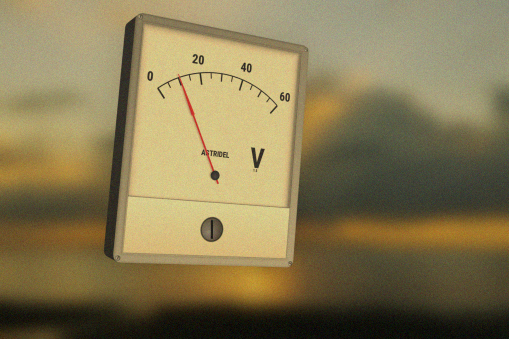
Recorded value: 10 V
